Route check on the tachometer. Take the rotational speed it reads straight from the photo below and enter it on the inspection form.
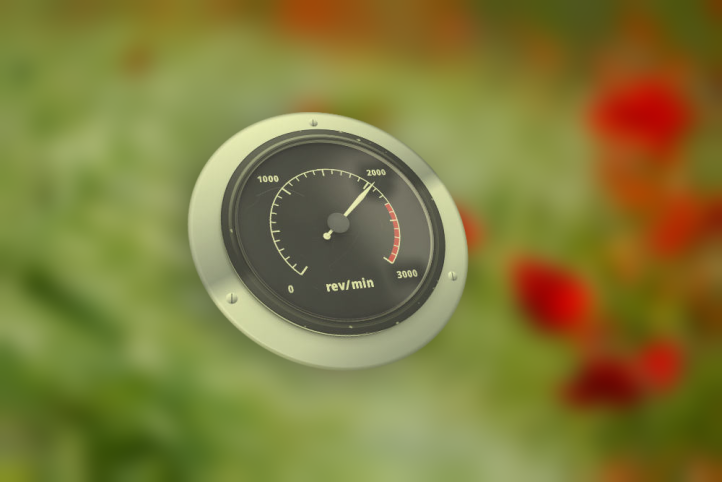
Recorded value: 2050 rpm
